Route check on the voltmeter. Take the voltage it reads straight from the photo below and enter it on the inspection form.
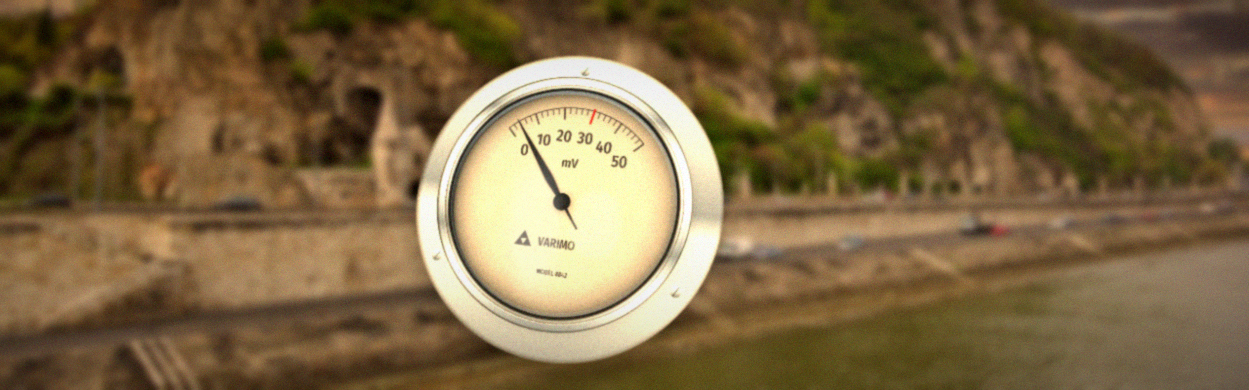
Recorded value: 4 mV
